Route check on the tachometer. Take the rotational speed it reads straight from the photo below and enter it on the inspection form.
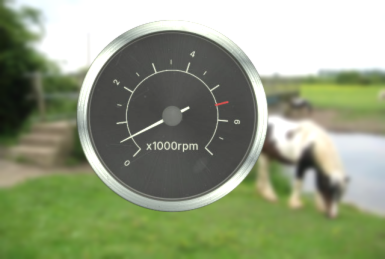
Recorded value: 500 rpm
